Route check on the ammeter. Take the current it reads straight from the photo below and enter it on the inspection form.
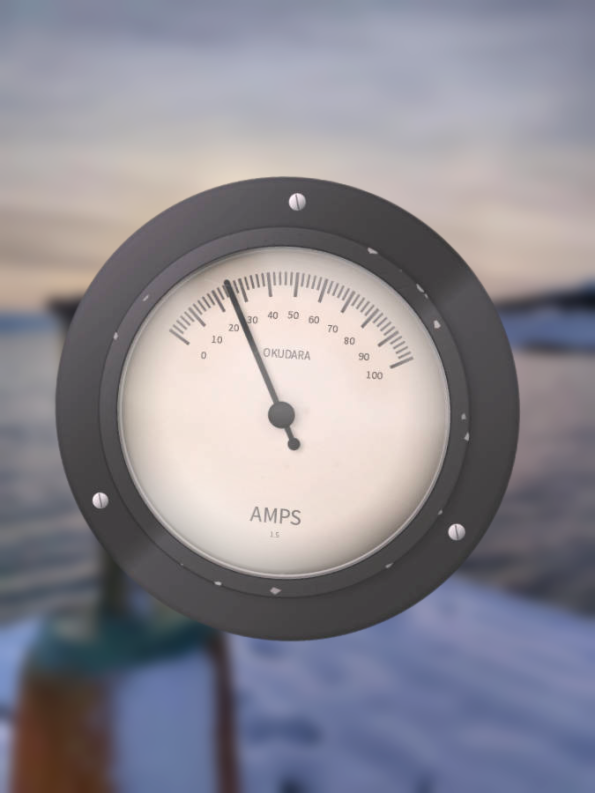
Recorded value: 26 A
